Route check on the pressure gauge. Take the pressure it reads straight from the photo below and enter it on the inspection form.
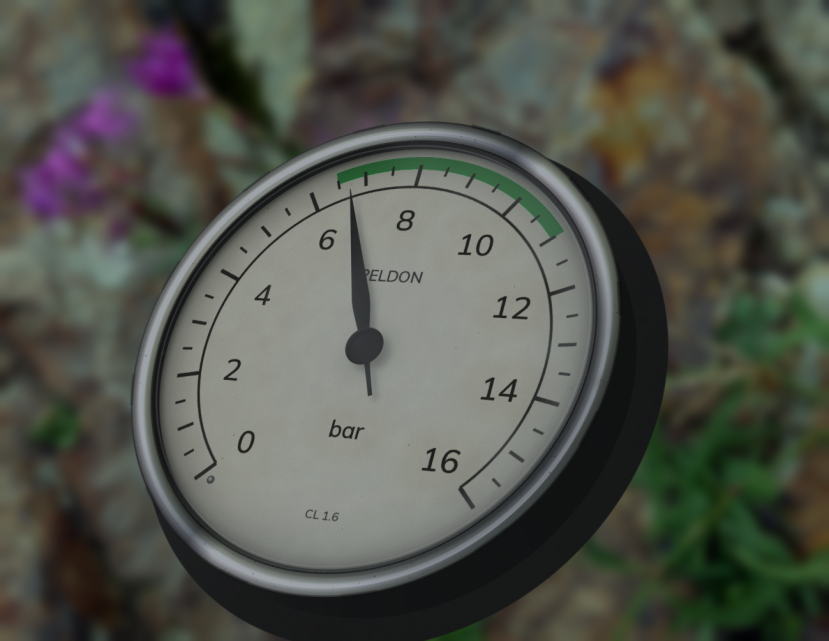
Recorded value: 6.75 bar
